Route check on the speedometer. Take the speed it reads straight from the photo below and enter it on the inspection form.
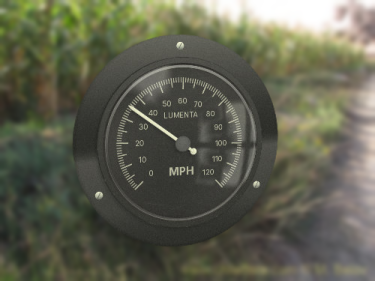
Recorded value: 35 mph
